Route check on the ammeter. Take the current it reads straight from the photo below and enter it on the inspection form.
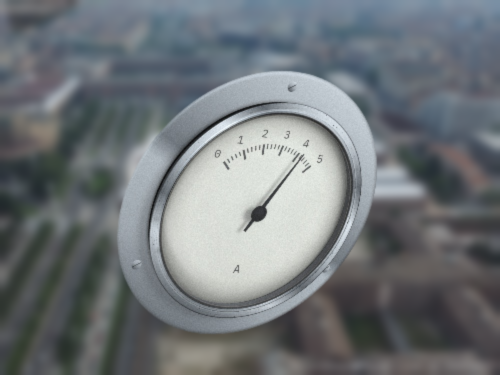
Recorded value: 4 A
